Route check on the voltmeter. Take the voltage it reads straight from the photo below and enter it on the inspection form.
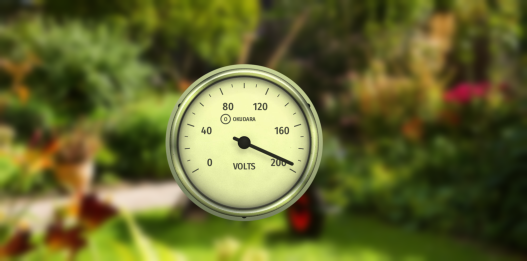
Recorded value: 195 V
